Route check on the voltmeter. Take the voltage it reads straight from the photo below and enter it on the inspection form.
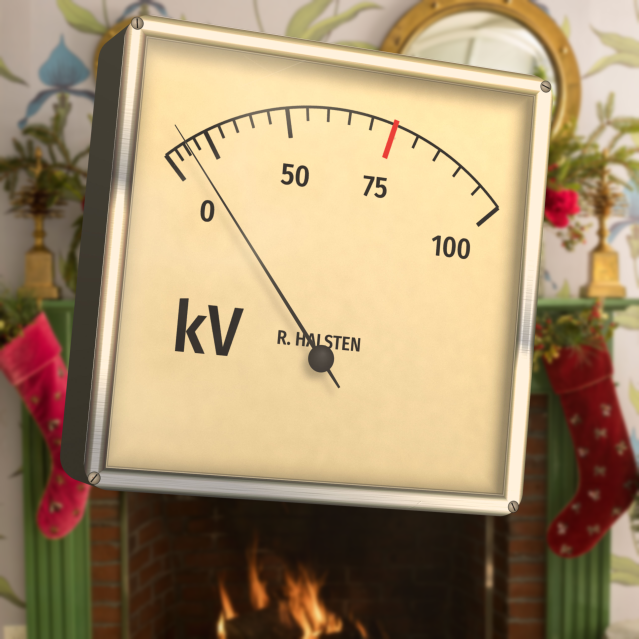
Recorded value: 15 kV
